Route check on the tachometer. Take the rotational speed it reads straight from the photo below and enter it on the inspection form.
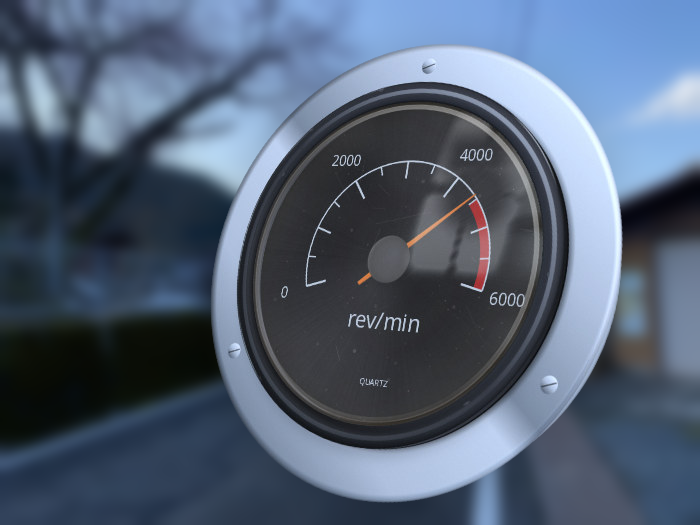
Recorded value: 4500 rpm
